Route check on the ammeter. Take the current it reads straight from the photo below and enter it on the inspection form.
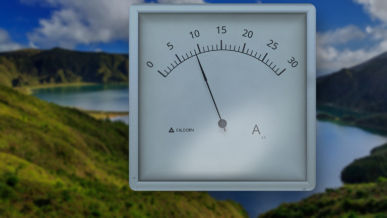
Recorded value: 9 A
